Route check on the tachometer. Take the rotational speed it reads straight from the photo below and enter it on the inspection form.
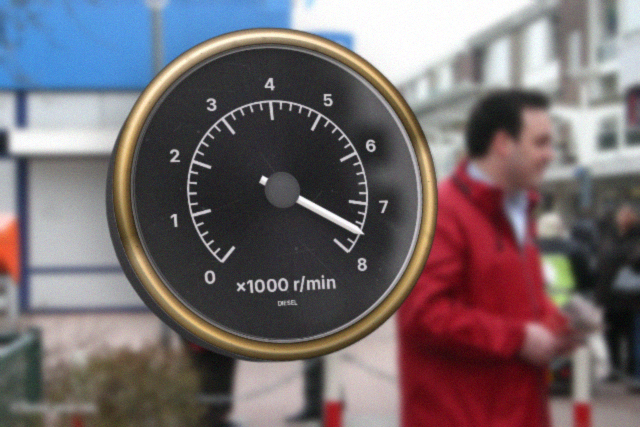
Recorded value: 7600 rpm
